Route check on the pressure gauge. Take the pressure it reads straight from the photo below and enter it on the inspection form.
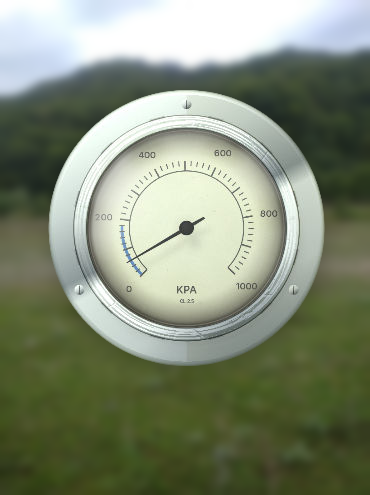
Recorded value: 60 kPa
